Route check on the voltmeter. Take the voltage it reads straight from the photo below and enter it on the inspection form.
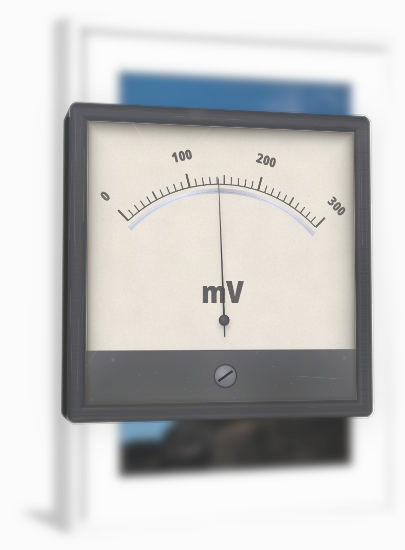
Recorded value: 140 mV
